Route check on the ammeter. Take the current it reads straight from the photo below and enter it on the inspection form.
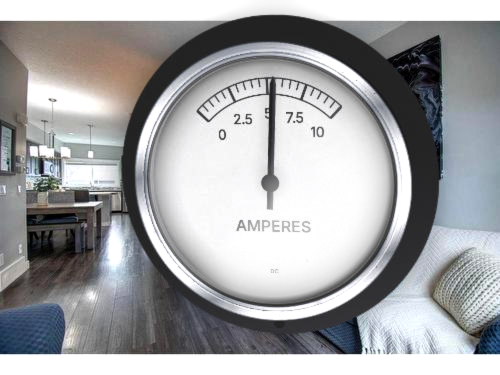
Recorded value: 5.5 A
